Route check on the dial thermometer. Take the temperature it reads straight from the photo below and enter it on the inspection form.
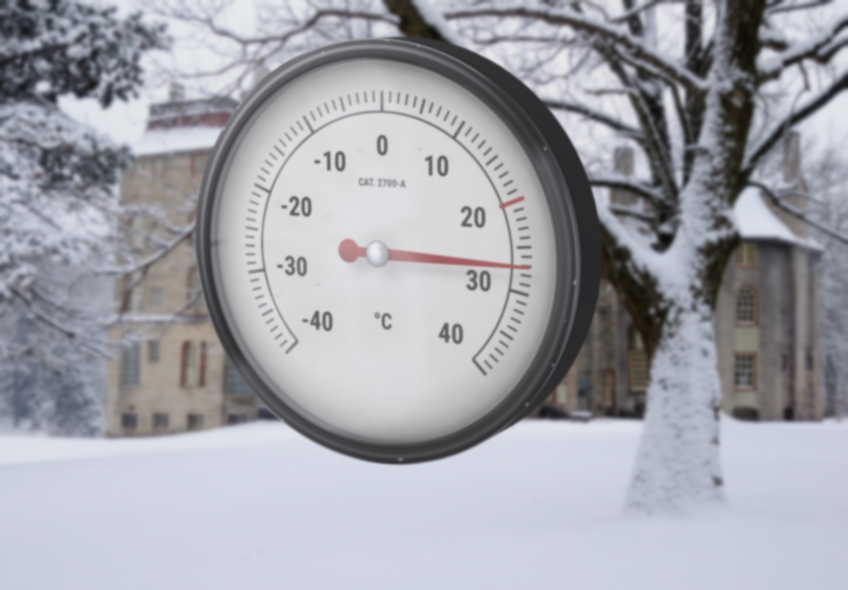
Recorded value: 27 °C
